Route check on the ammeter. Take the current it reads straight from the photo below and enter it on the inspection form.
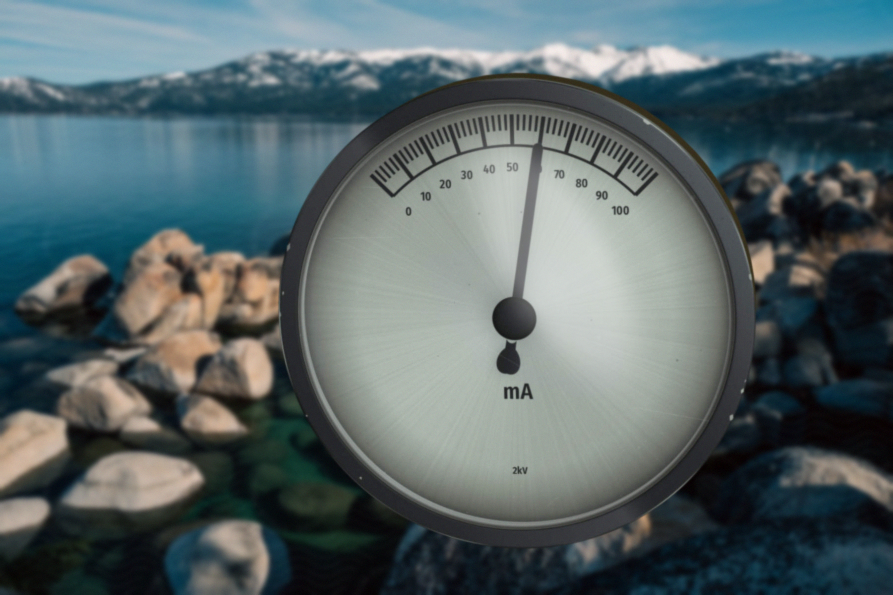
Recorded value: 60 mA
